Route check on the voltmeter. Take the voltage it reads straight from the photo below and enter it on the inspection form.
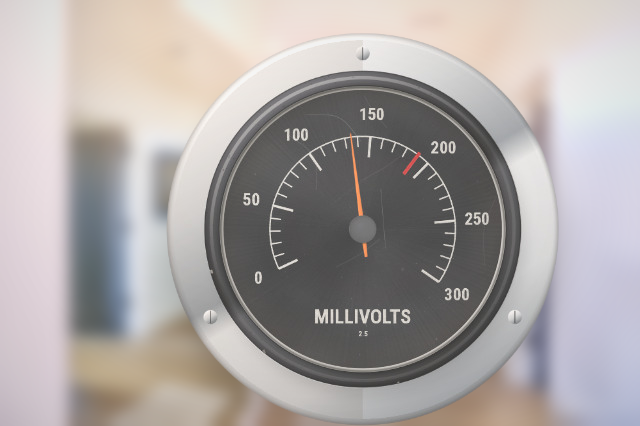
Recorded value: 135 mV
